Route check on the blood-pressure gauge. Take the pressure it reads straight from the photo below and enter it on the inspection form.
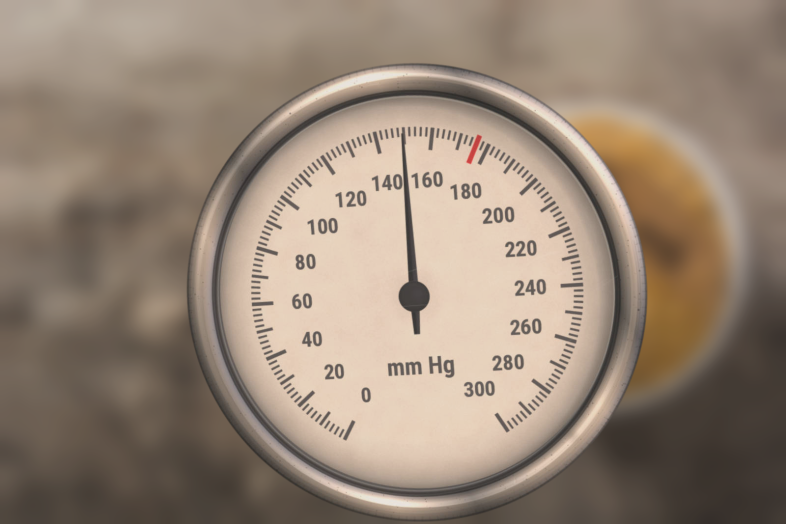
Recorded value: 150 mmHg
